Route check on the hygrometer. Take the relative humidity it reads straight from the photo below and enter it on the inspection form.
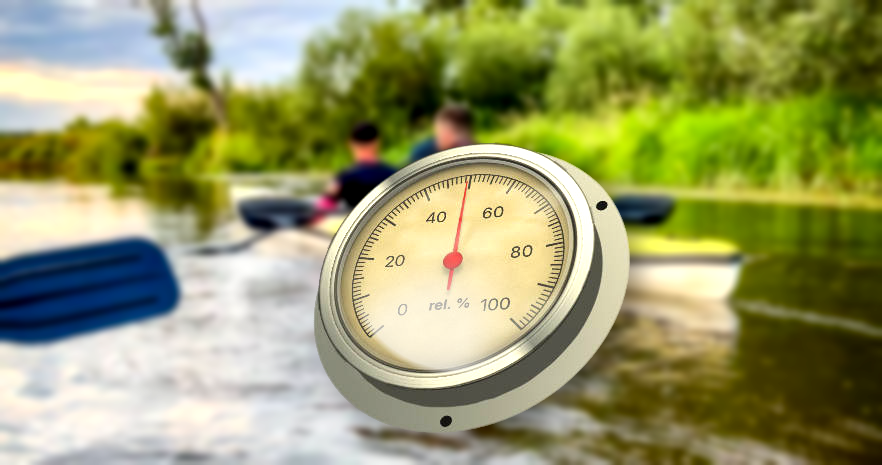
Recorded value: 50 %
